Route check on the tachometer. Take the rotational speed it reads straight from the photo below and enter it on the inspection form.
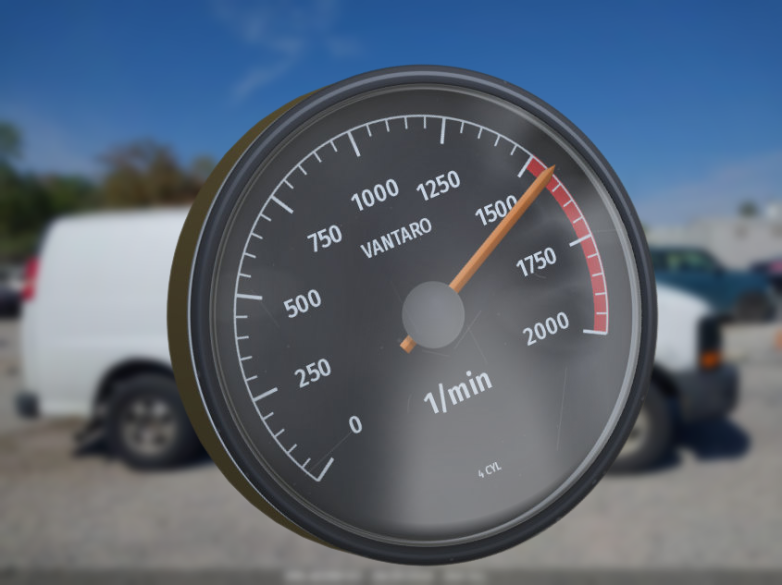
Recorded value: 1550 rpm
